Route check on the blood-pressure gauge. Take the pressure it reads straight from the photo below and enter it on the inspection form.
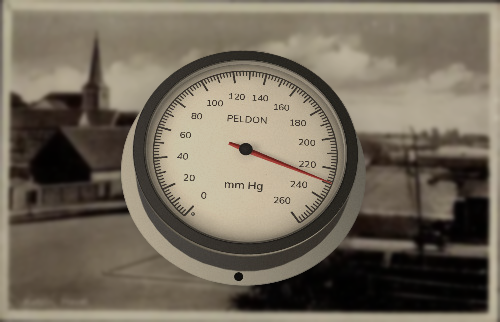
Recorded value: 230 mmHg
